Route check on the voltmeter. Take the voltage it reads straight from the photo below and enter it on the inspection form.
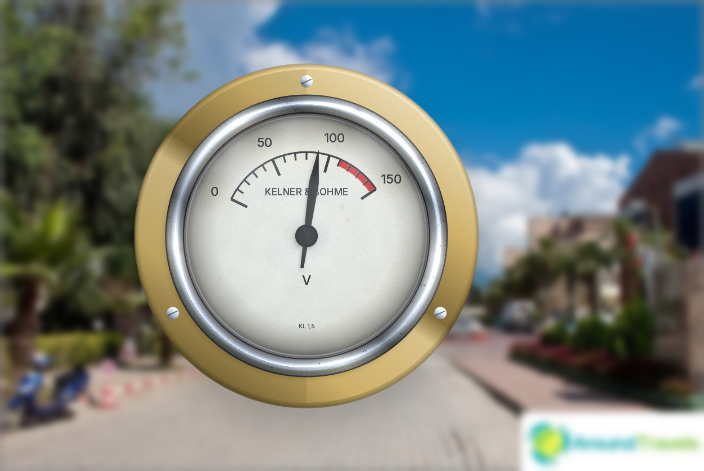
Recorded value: 90 V
